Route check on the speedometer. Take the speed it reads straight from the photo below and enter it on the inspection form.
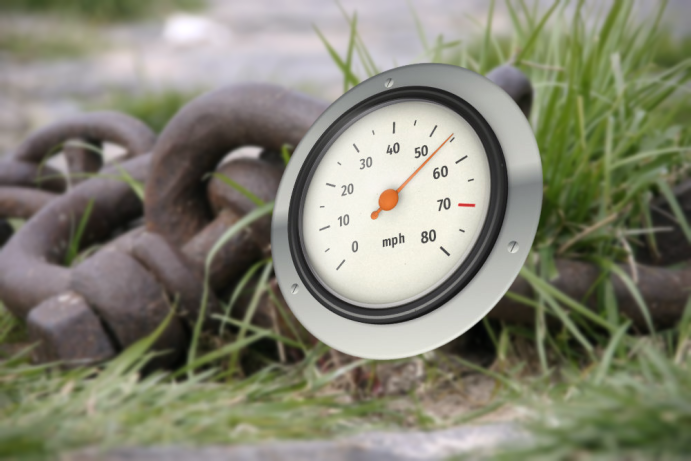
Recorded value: 55 mph
